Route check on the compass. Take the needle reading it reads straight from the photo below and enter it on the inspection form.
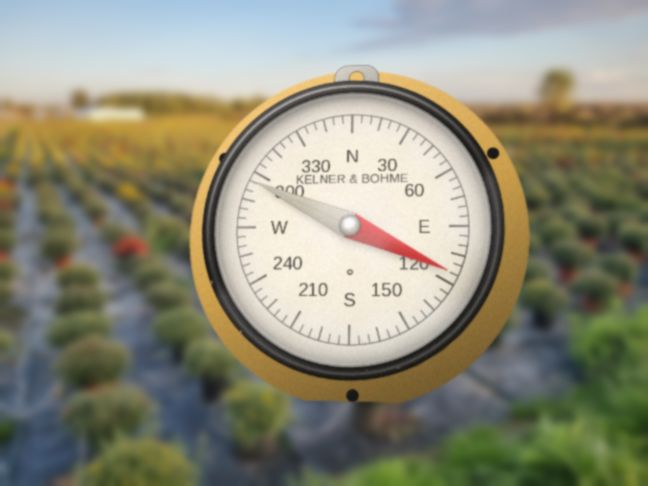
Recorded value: 115 °
